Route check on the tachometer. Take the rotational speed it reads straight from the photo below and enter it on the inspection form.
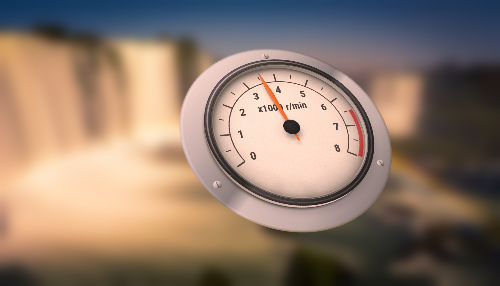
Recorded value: 3500 rpm
